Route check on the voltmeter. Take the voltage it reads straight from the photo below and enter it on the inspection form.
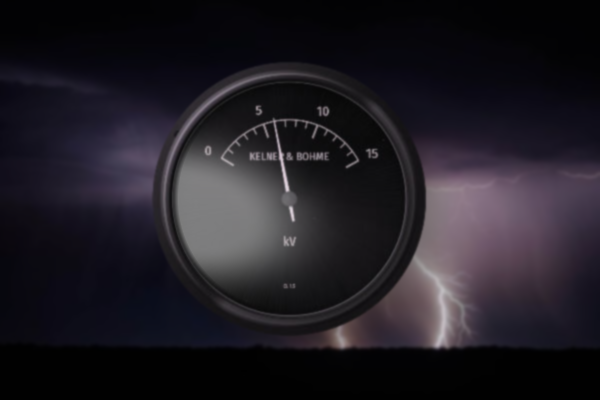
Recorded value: 6 kV
